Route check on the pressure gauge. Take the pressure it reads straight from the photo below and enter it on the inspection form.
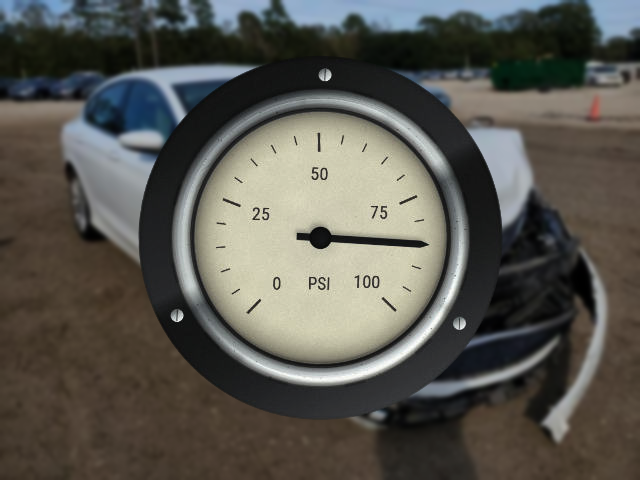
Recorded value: 85 psi
